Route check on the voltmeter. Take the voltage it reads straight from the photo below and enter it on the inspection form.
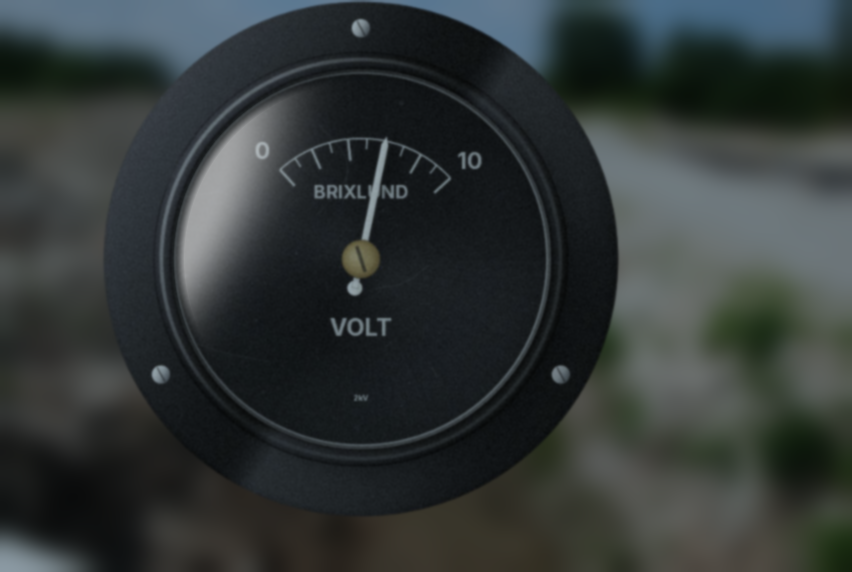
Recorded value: 6 V
